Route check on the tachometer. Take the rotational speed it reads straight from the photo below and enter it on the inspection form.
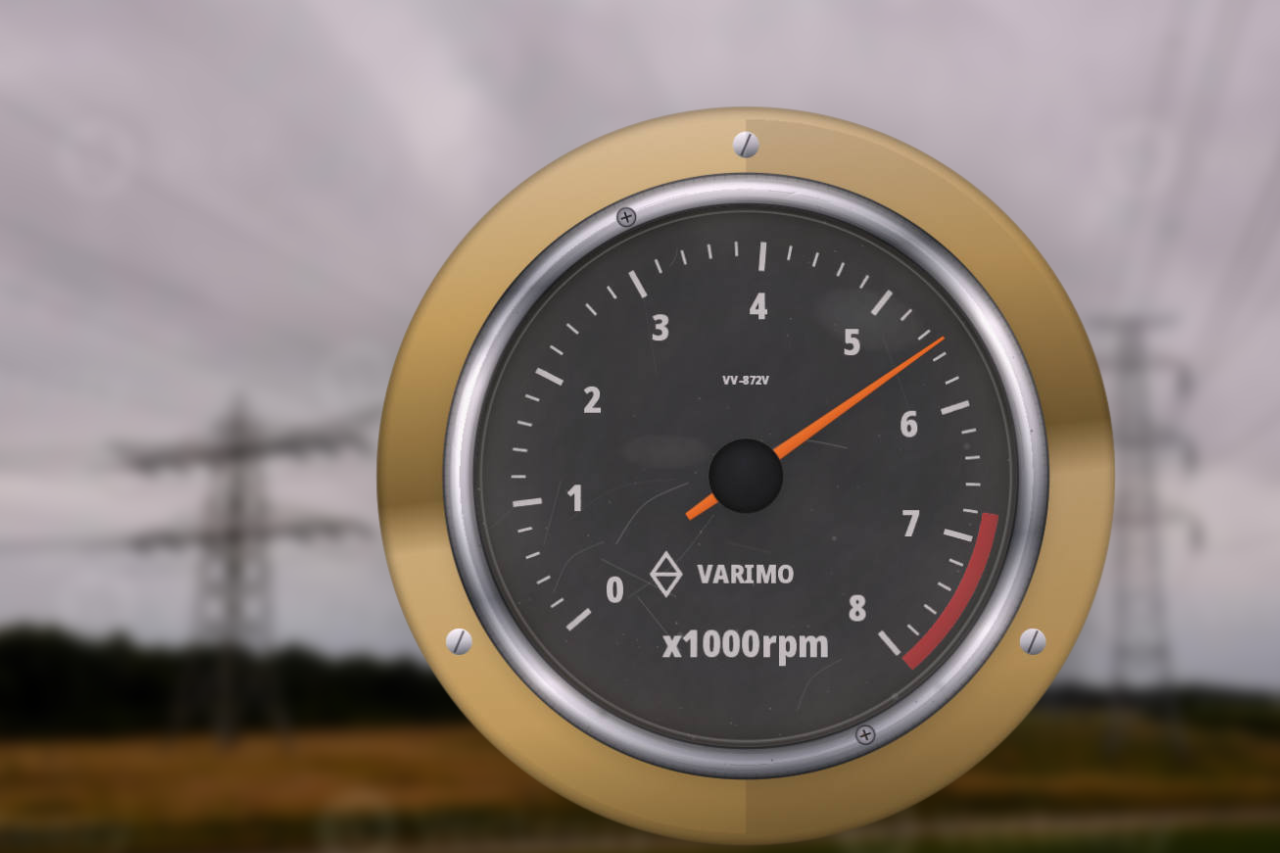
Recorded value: 5500 rpm
